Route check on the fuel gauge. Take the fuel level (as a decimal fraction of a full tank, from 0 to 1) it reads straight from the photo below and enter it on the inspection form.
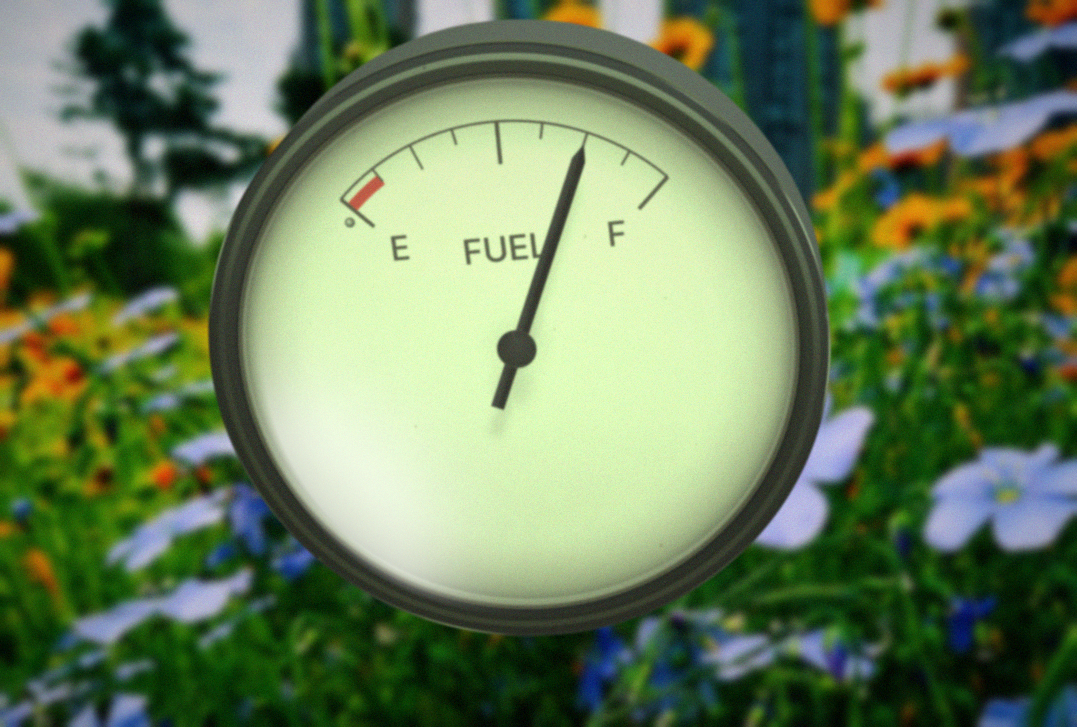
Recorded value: 0.75
